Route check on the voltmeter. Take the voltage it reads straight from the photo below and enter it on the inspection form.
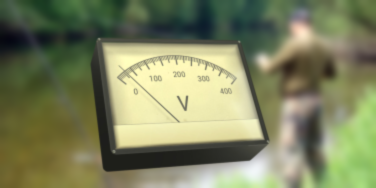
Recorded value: 25 V
